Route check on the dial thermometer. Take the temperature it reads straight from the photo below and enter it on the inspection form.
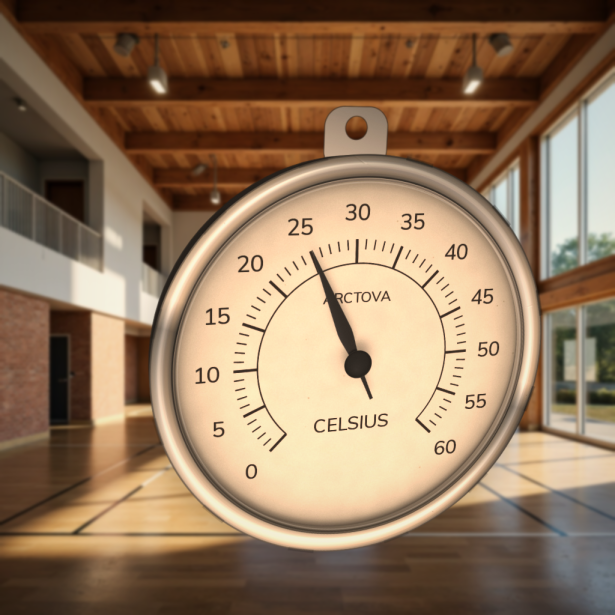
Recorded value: 25 °C
